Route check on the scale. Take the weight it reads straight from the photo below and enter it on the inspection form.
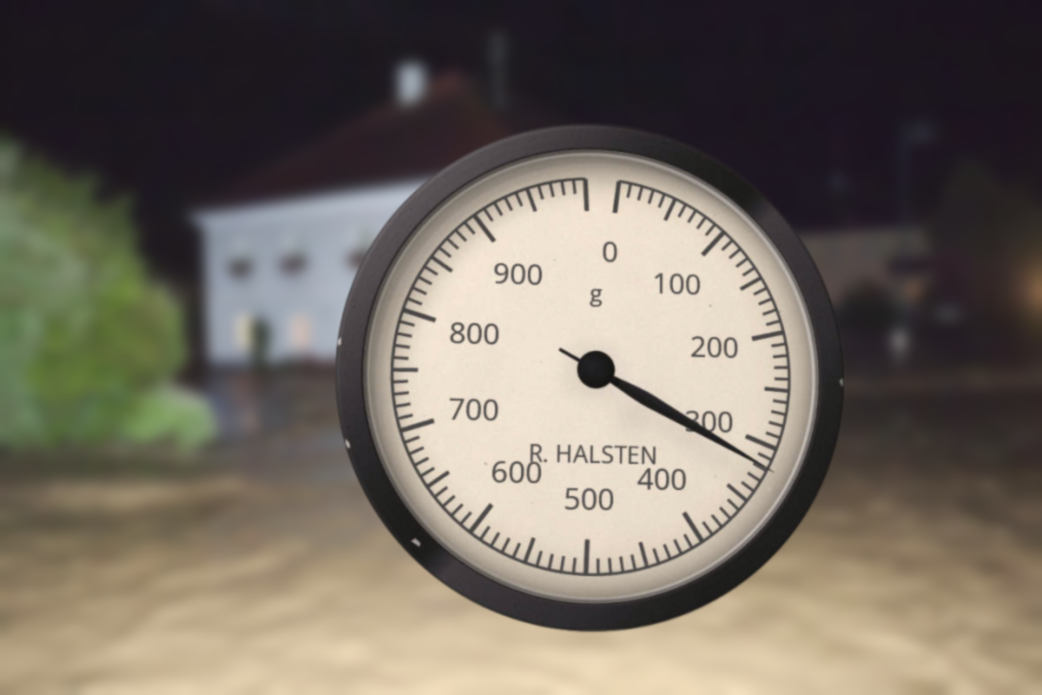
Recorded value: 320 g
